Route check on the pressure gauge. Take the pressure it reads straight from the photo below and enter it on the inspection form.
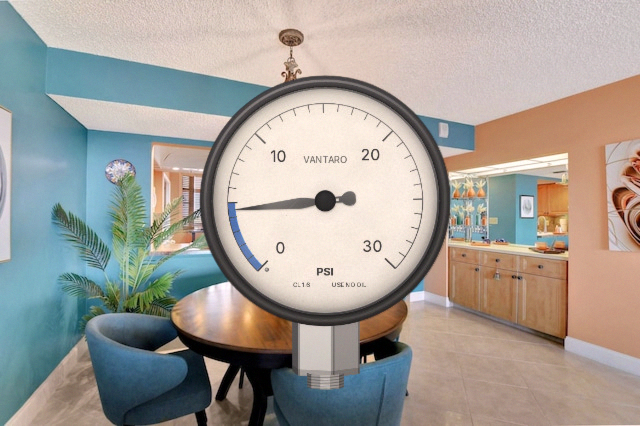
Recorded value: 4.5 psi
